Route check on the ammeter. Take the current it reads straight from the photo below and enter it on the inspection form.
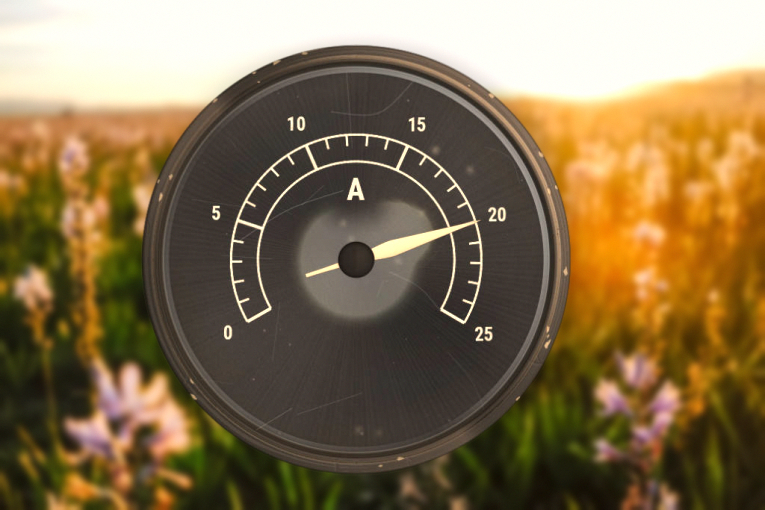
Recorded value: 20 A
